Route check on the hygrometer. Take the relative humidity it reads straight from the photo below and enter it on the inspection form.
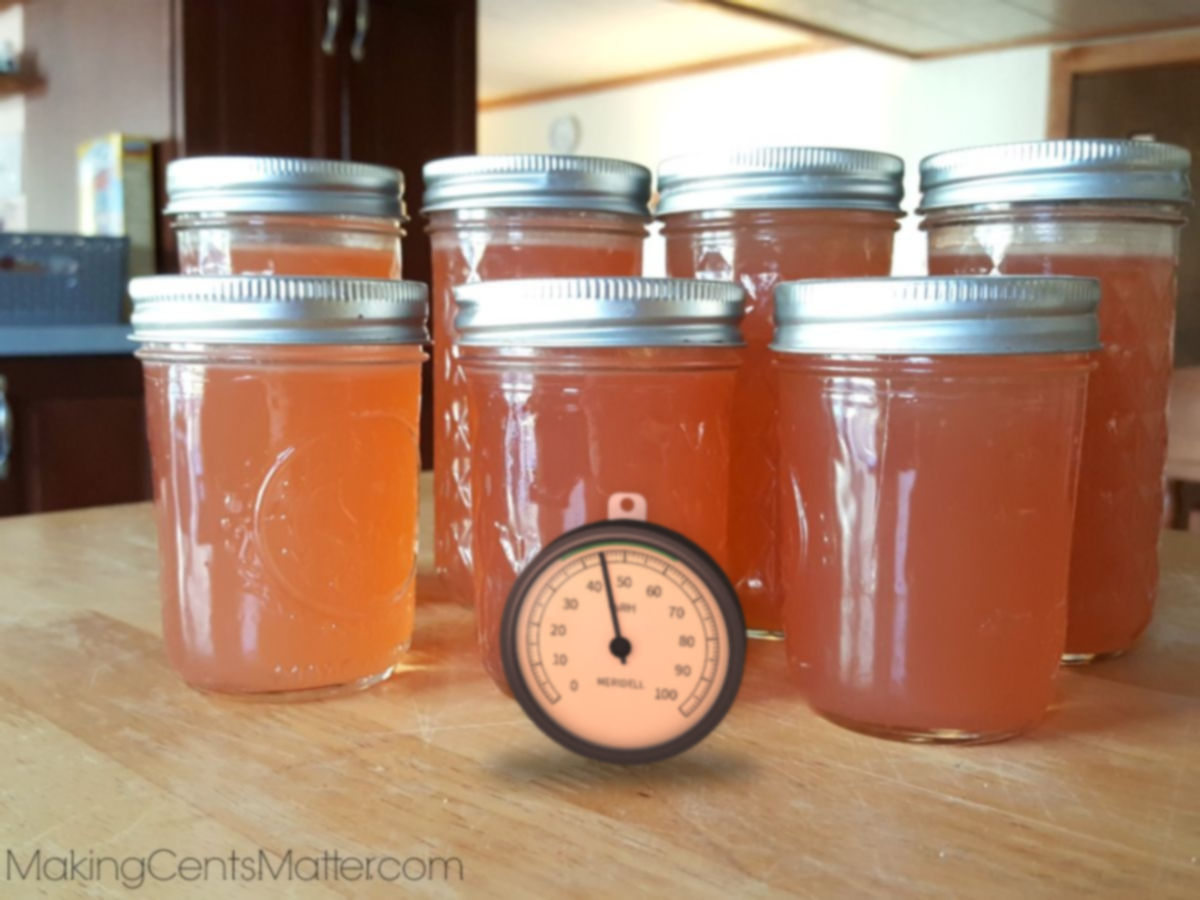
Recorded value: 45 %
